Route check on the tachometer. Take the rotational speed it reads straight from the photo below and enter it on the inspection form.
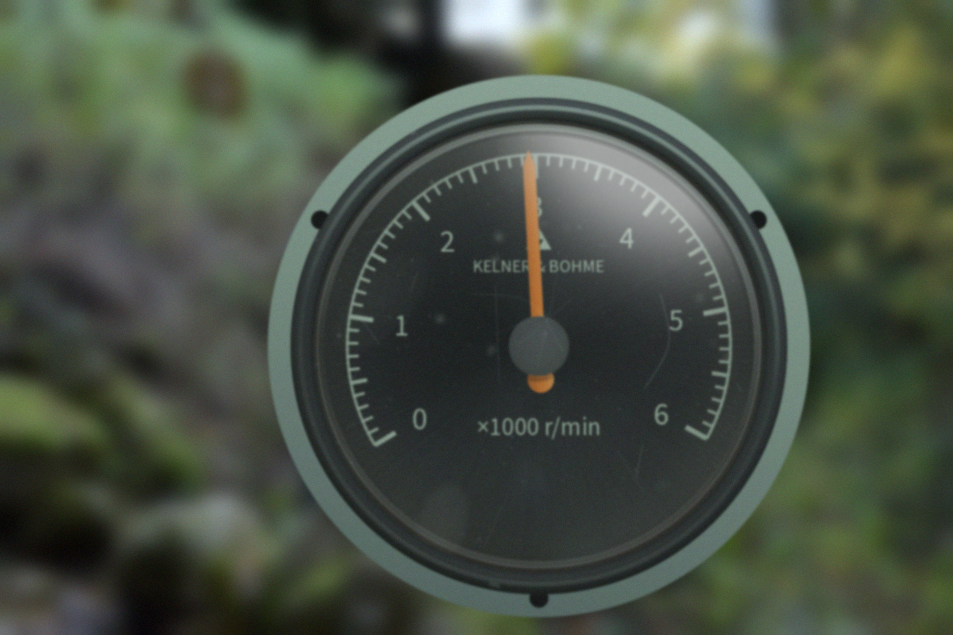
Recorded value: 2950 rpm
